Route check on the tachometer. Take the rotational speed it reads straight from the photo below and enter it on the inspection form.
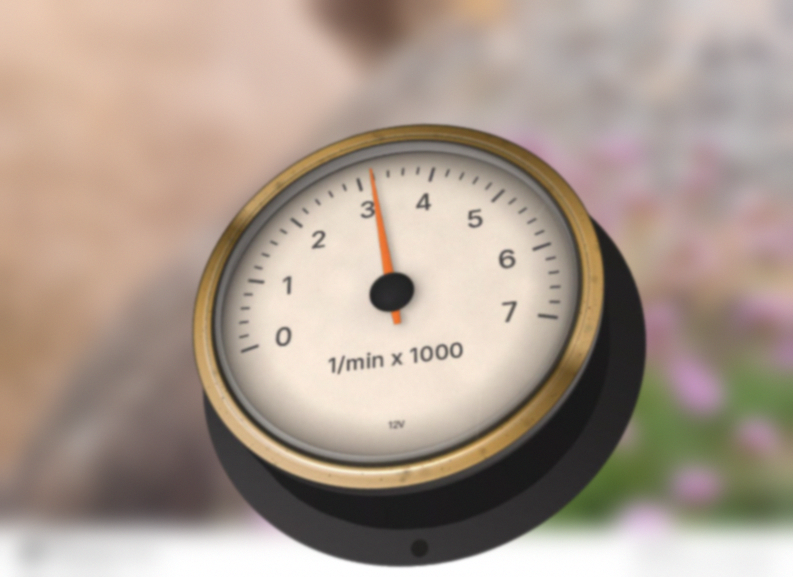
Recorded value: 3200 rpm
